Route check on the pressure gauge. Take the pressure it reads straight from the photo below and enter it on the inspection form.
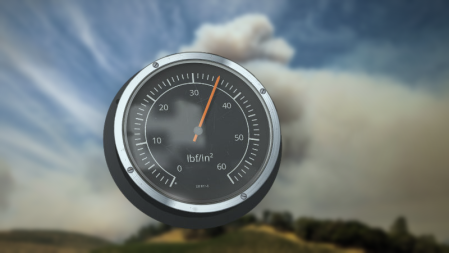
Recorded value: 35 psi
